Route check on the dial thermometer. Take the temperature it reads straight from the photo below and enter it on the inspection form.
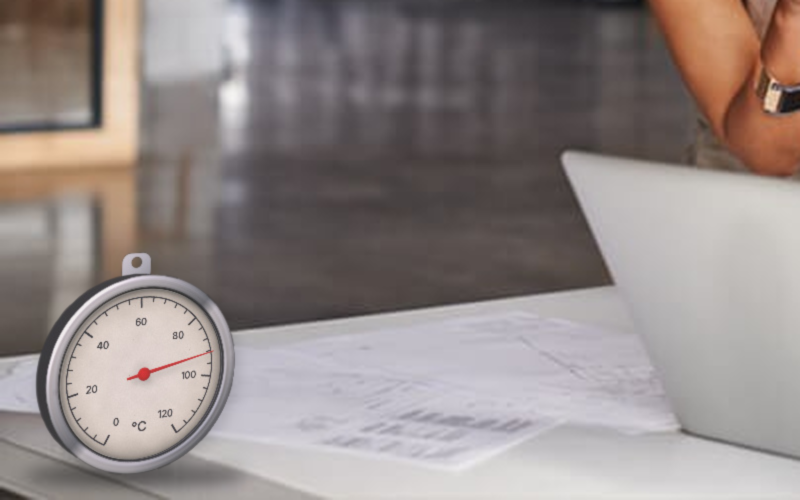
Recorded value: 92 °C
